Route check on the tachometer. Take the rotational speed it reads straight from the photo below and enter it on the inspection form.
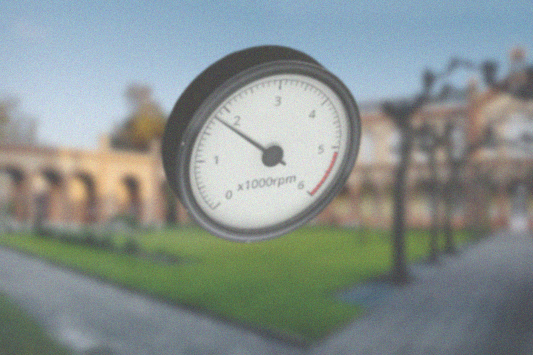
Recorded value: 1800 rpm
